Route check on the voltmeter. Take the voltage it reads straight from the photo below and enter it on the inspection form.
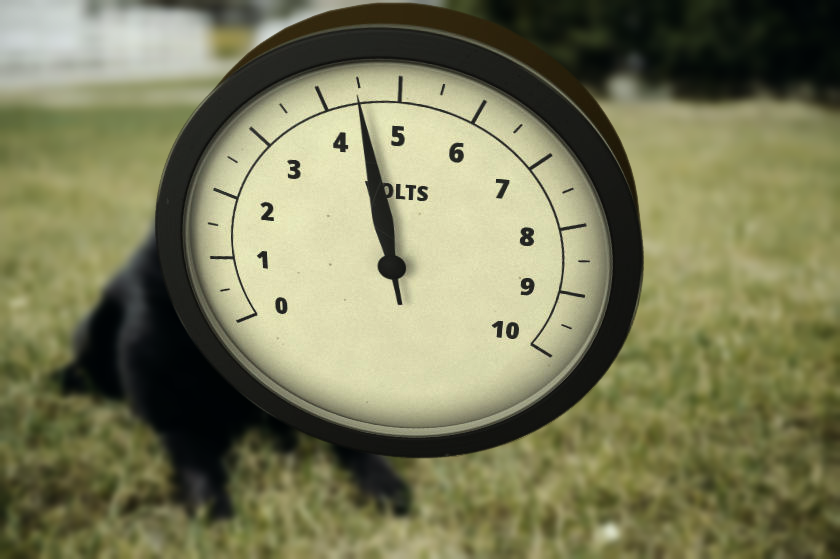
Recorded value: 4.5 V
